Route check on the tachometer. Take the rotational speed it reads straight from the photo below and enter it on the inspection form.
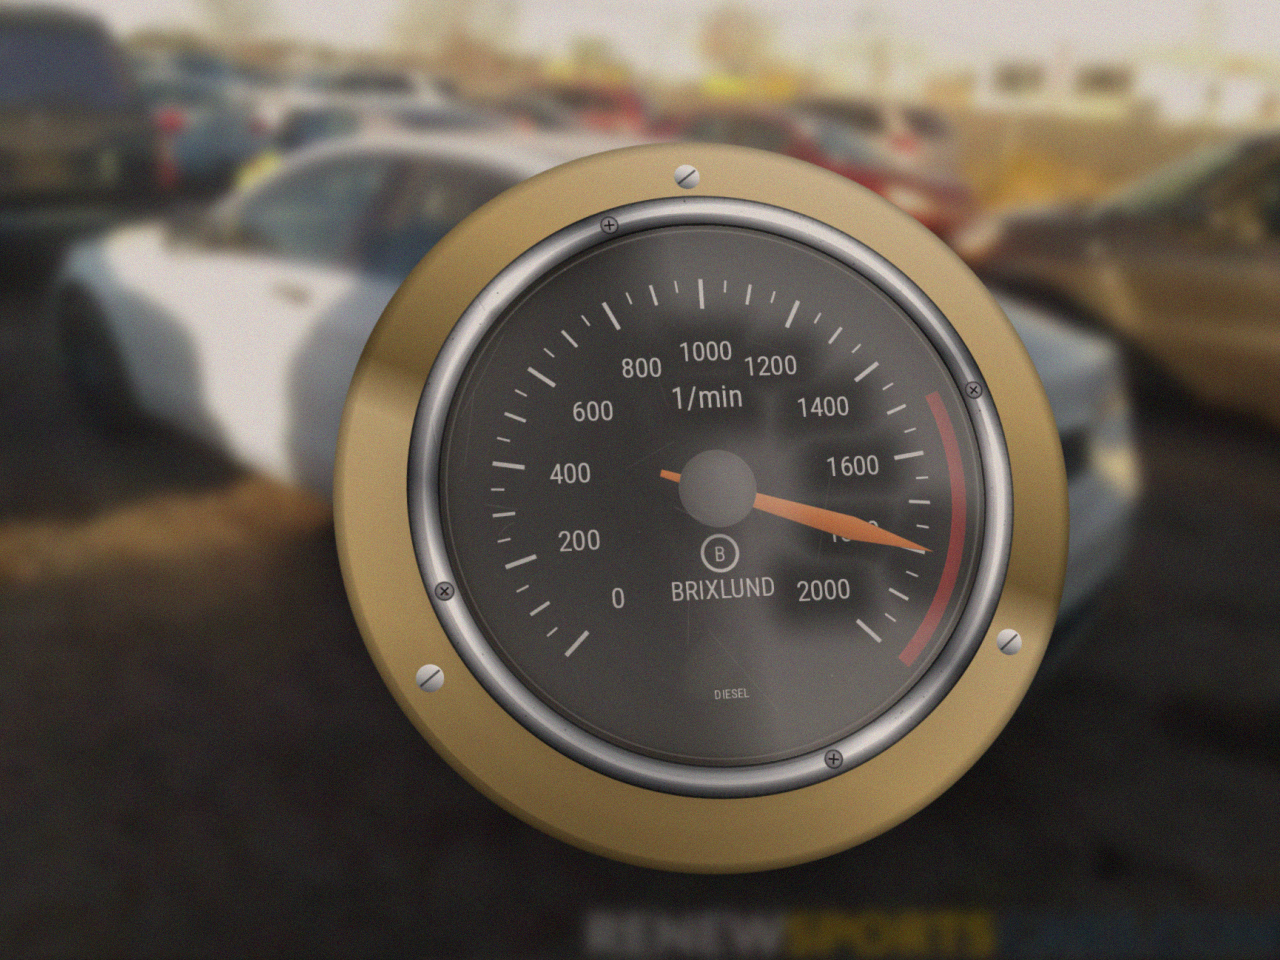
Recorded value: 1800 rpm
